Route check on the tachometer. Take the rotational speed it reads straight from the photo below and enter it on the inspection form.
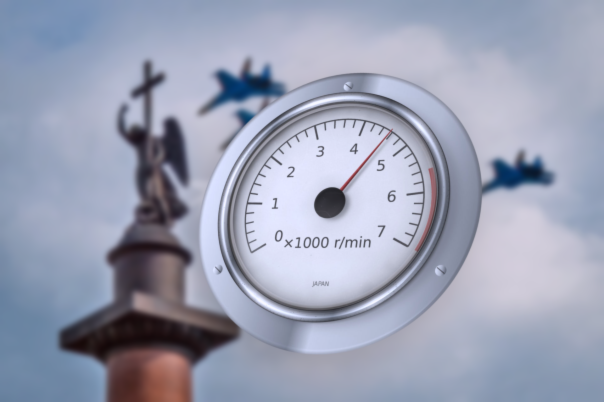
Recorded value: 4600 rpm
